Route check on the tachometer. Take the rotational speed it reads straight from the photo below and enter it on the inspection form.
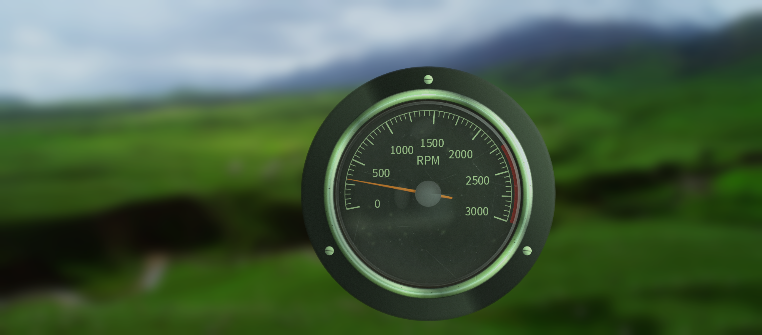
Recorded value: 300 rpm
